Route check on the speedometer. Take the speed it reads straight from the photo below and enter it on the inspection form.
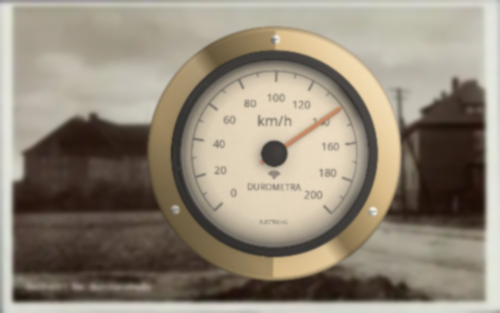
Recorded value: 140 km/h
